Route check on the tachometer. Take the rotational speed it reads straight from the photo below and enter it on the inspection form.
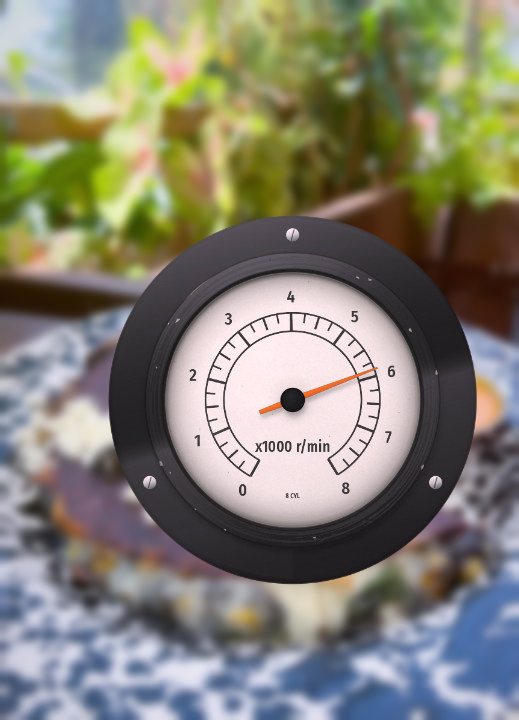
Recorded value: 5875 rpm
